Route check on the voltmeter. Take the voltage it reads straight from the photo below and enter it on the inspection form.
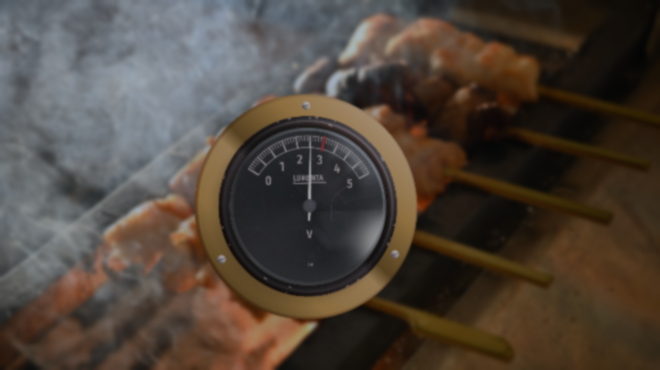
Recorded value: 2.5 V
